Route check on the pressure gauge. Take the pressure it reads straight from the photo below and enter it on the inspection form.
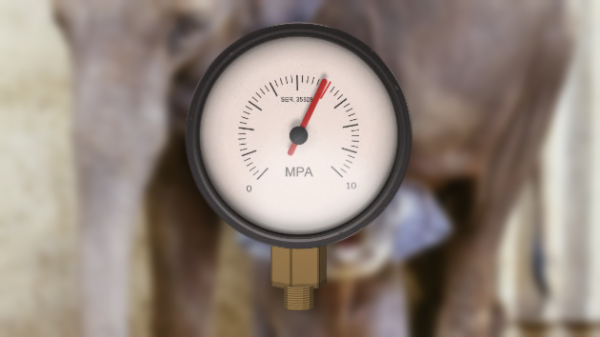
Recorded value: 6 MPa
